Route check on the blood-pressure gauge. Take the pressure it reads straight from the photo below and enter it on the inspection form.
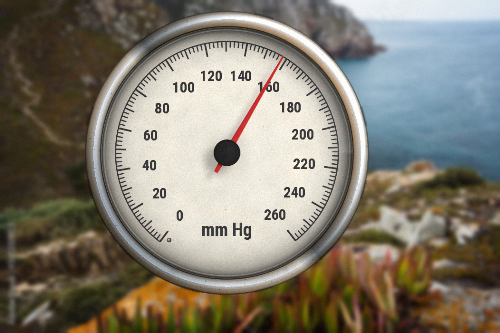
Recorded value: 158 mmHg
